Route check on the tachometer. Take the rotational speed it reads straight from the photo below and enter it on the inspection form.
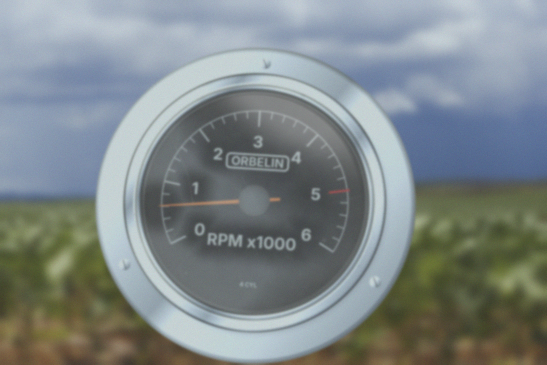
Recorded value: 600 rpm
